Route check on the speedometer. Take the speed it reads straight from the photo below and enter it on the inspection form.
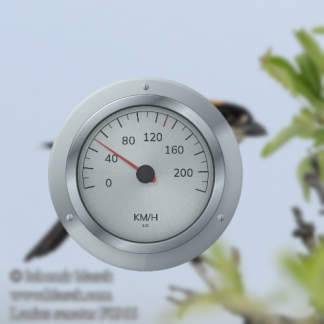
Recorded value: 50 km/h
